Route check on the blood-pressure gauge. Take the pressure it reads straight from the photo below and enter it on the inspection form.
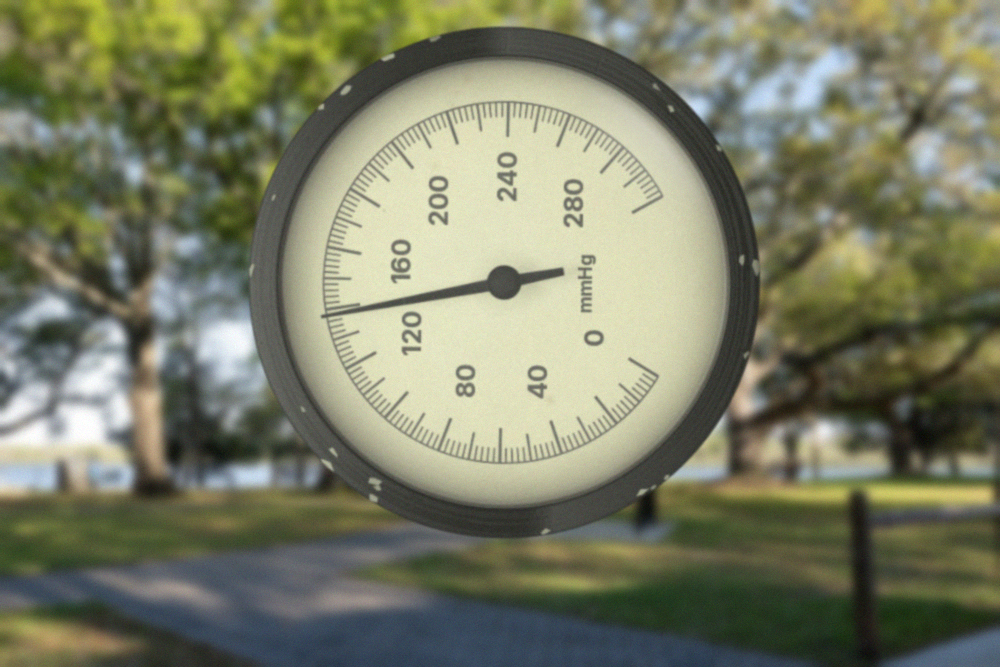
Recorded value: 138 mmHg
